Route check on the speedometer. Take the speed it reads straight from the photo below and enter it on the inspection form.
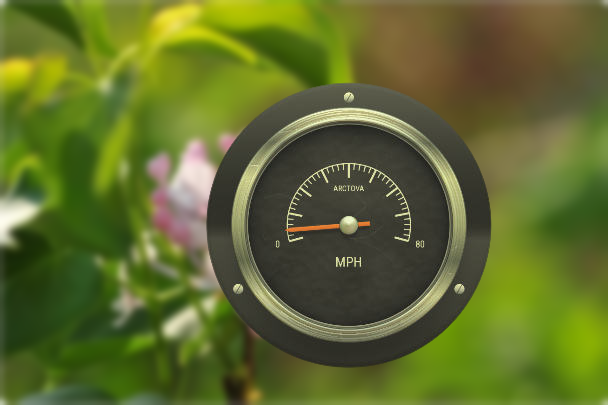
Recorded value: 4 mph
